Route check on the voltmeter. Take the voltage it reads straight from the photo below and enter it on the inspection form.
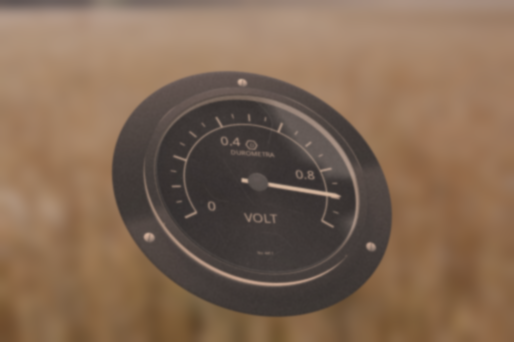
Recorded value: 0.9 V
